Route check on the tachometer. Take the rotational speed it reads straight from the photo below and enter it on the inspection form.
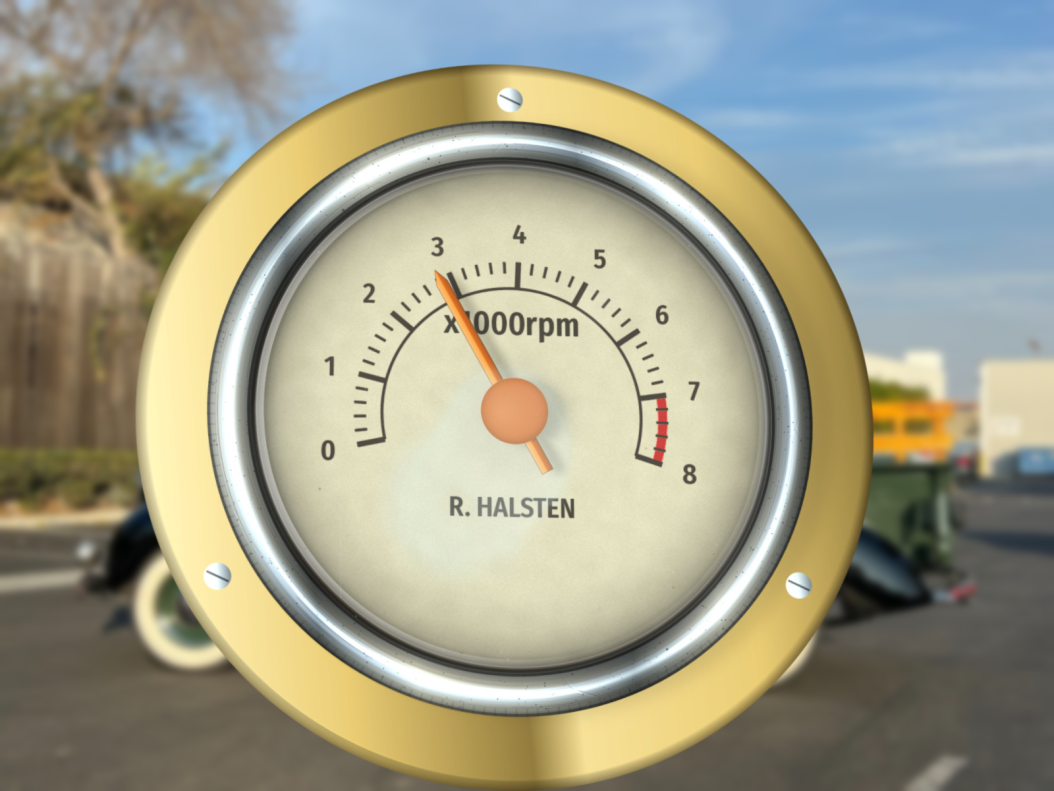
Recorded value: 2800 rpm
